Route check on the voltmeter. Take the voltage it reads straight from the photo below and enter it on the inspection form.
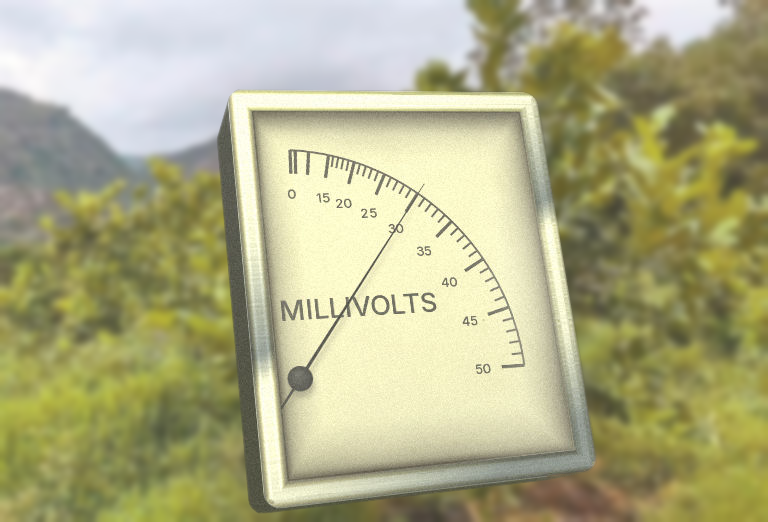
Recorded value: 30 mV
